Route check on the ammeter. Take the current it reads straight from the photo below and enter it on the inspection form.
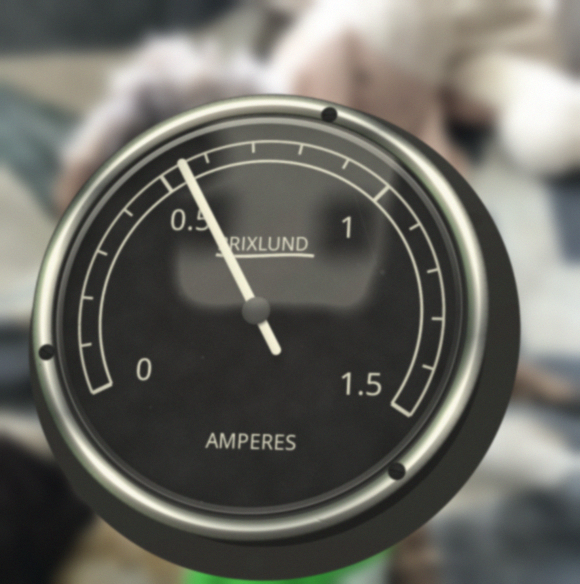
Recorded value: 0.55 A
